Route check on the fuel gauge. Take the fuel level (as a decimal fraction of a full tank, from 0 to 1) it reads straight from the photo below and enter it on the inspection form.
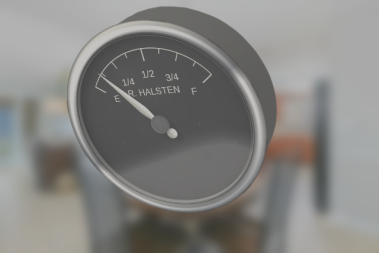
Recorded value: 0.125
